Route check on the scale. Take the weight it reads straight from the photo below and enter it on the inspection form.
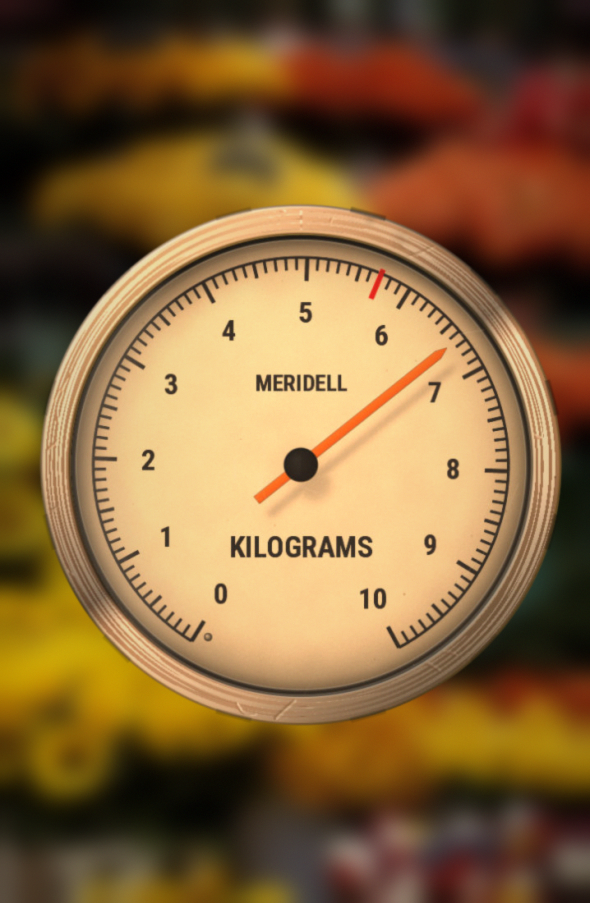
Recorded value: 6.65 kg
